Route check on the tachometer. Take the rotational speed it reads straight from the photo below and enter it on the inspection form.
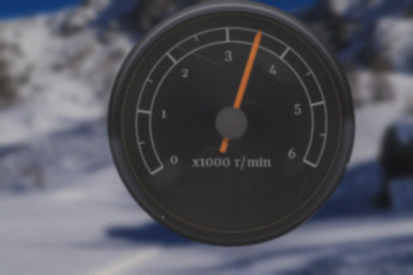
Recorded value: 3500 rpm
